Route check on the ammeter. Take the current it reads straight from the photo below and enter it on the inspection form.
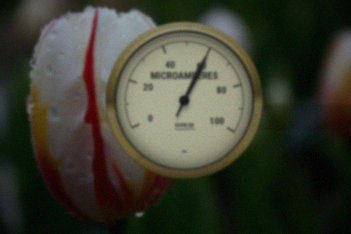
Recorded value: 60 µA
